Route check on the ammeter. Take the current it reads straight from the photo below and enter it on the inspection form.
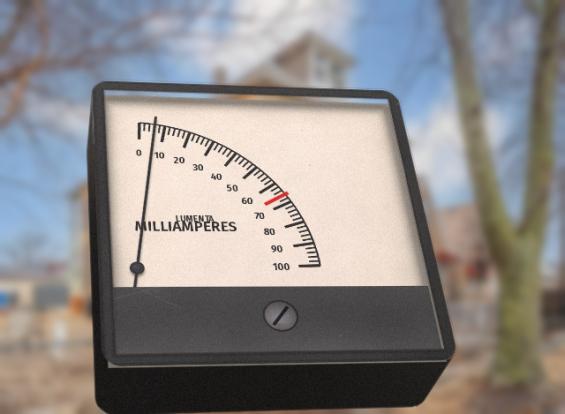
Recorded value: 6 mA
